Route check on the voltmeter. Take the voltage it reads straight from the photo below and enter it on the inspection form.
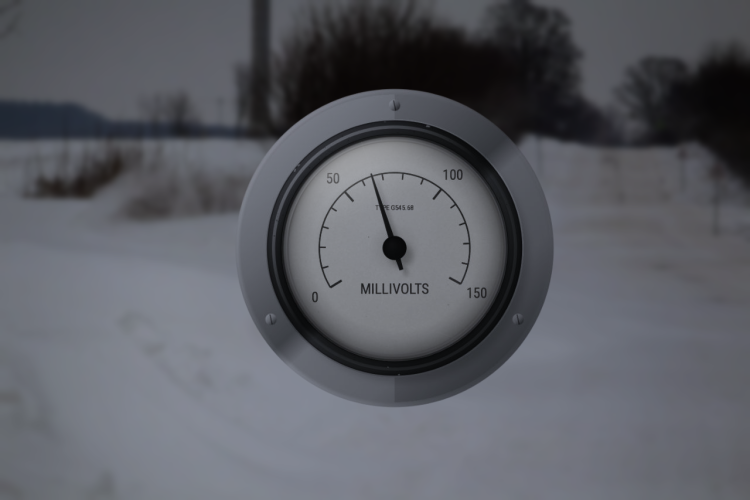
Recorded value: 65 mV
